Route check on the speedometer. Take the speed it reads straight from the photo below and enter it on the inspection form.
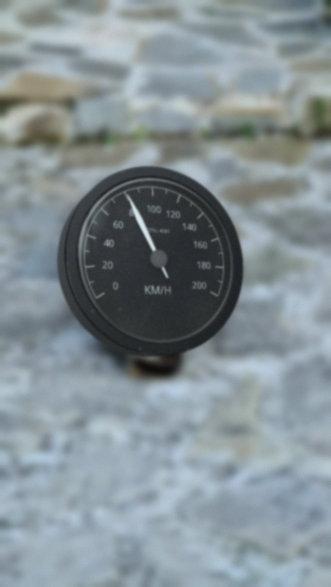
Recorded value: 80 km/h
